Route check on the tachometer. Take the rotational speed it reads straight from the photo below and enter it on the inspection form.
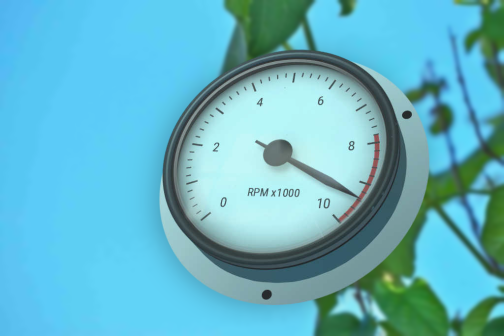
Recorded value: 9400 rpm
